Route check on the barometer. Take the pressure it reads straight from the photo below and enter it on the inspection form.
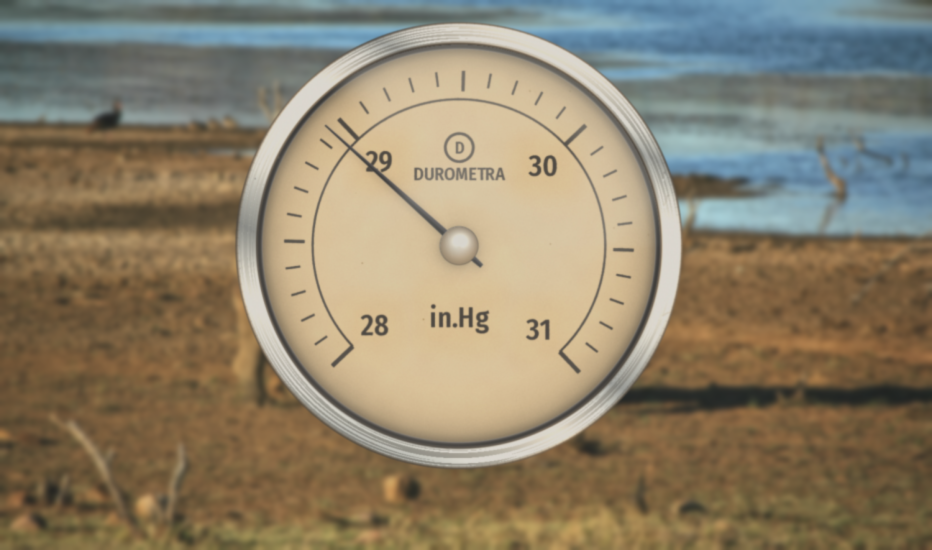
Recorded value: 28.95 inHg
